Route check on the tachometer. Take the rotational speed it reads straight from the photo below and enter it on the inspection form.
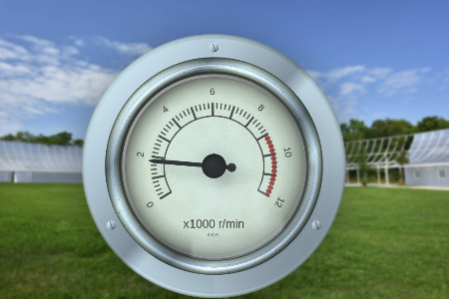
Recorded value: 1800 rpm
